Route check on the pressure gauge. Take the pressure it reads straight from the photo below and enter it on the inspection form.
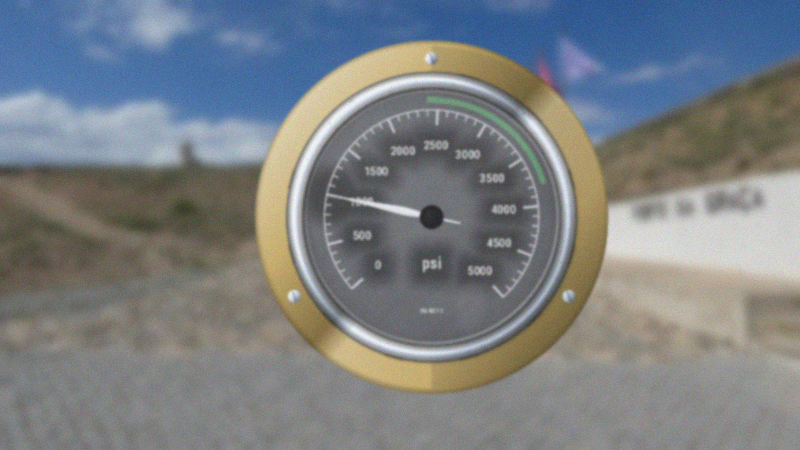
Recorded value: 1000 psi
